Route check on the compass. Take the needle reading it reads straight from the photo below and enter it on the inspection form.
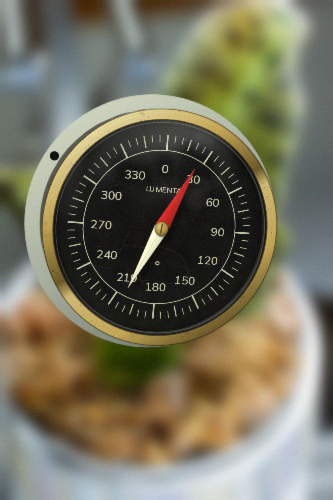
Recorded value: 25 °
